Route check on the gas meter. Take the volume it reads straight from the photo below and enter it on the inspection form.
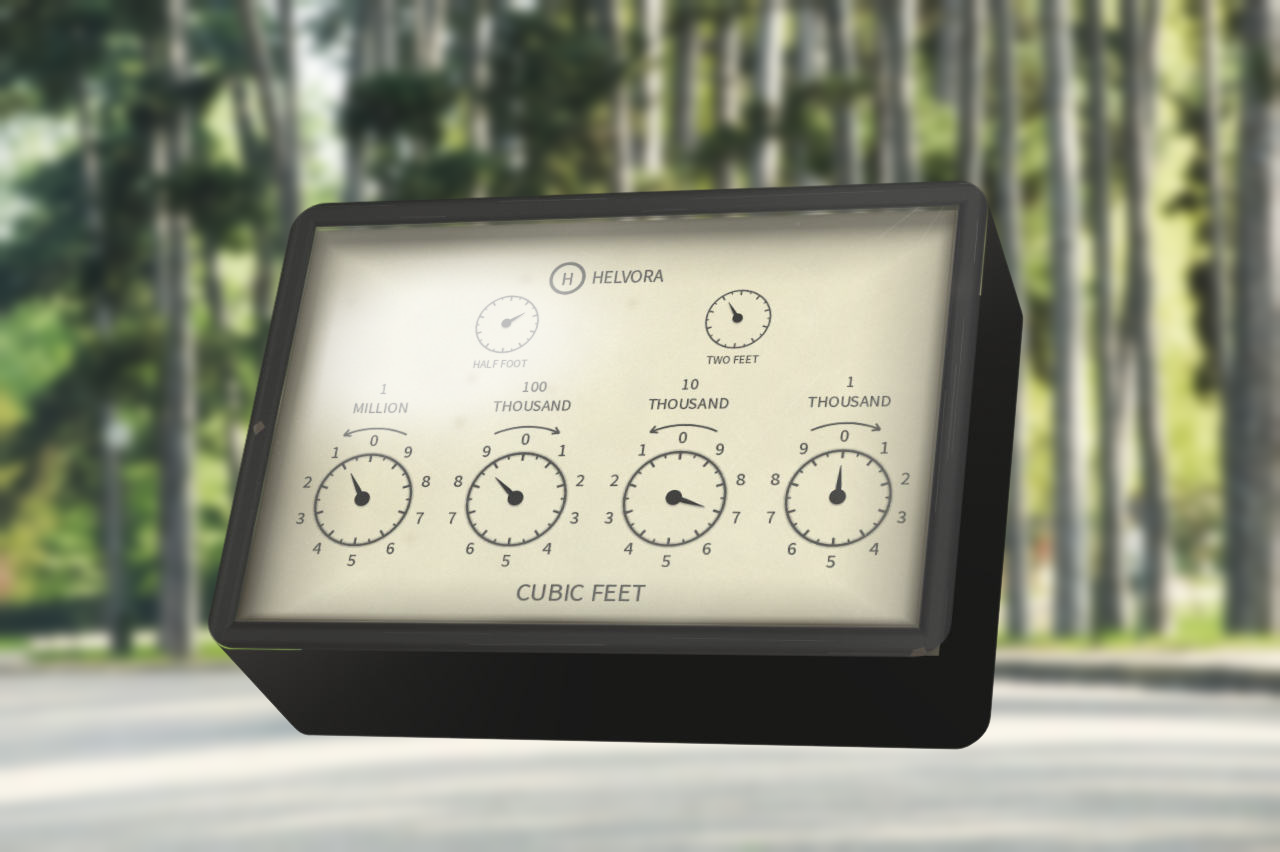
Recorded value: 87000 ft³
